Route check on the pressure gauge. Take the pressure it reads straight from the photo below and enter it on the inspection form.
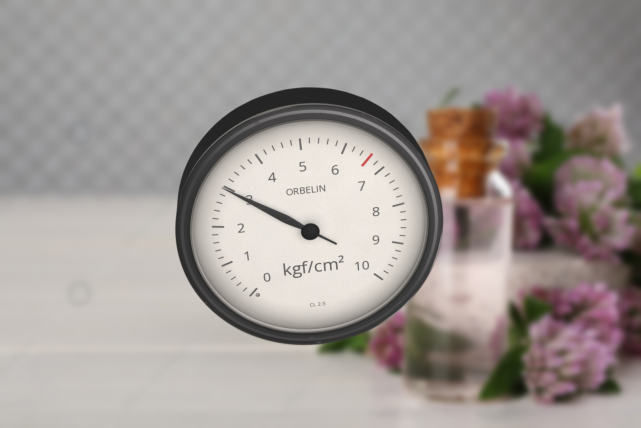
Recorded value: 3 kg/cm²
